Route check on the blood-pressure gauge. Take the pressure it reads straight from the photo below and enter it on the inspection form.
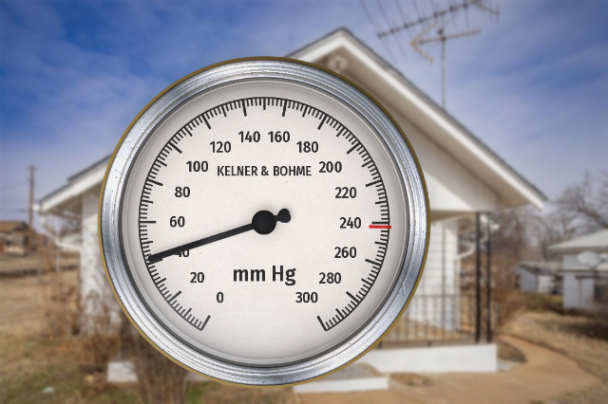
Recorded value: 42 mmHg
